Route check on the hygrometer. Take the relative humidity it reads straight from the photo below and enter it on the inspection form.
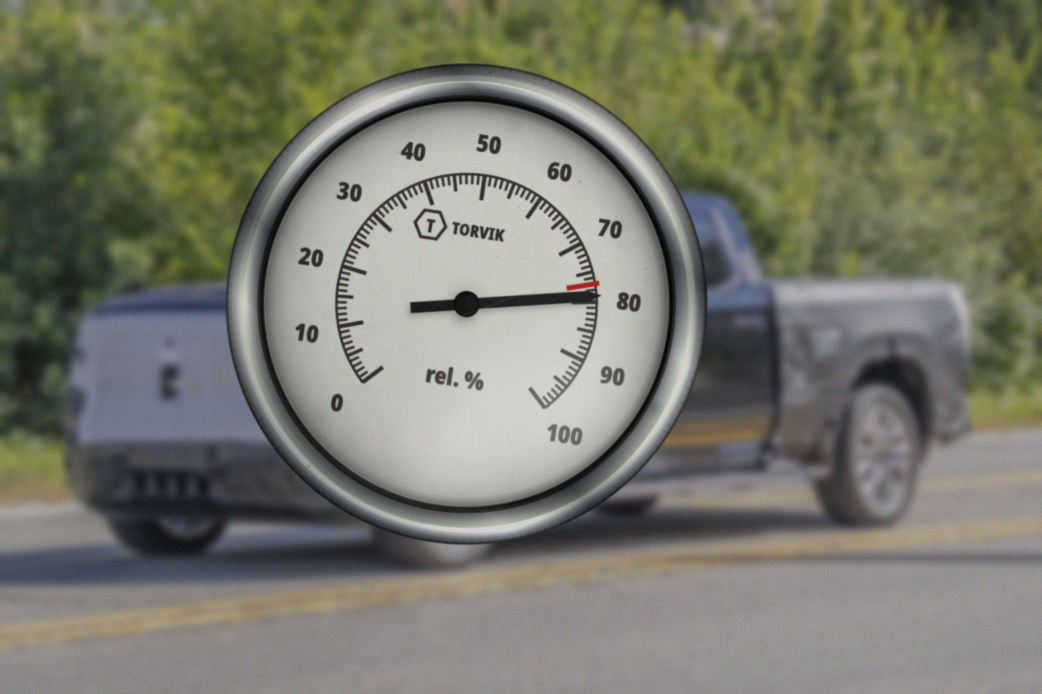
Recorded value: 79 %
